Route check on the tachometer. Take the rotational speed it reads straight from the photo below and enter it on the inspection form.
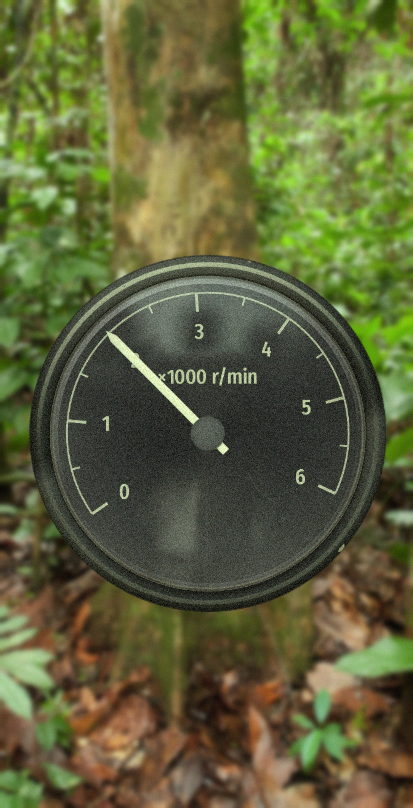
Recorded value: 2000 rpm
